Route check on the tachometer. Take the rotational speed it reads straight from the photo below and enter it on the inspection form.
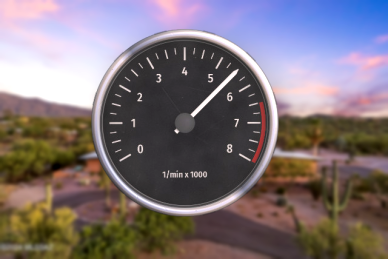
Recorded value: 5500 rpm
